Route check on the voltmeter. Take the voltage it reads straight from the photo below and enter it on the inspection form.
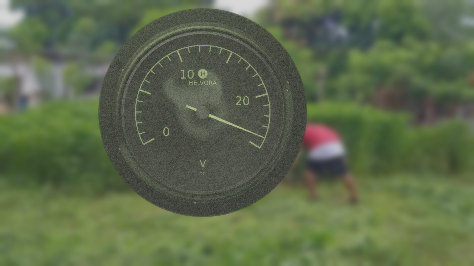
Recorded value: 24 V
